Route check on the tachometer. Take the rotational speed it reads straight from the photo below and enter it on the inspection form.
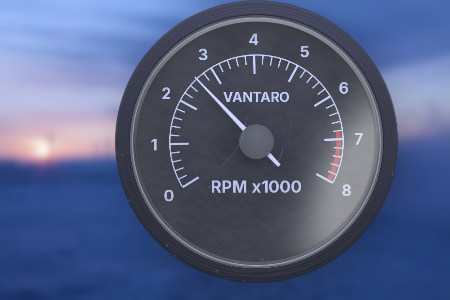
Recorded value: 2600 rpm
